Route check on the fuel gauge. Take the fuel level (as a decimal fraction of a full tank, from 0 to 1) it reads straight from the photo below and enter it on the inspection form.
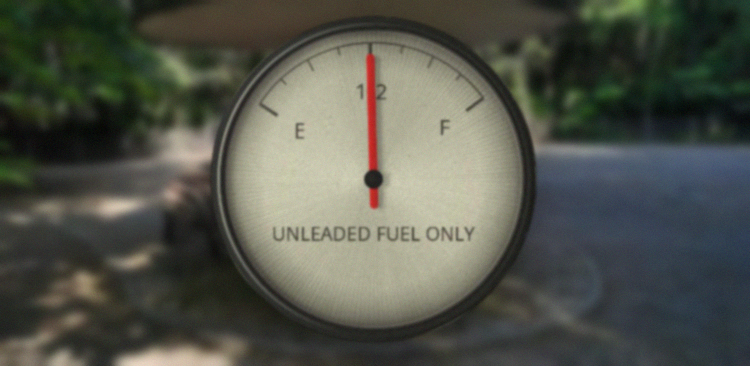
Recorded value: 0.5
